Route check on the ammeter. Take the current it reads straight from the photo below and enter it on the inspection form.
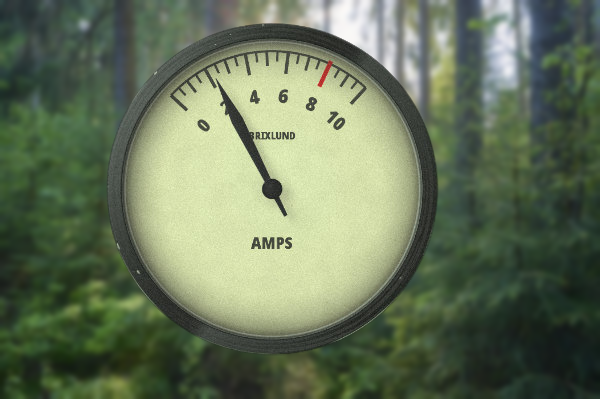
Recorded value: 2.25 A
